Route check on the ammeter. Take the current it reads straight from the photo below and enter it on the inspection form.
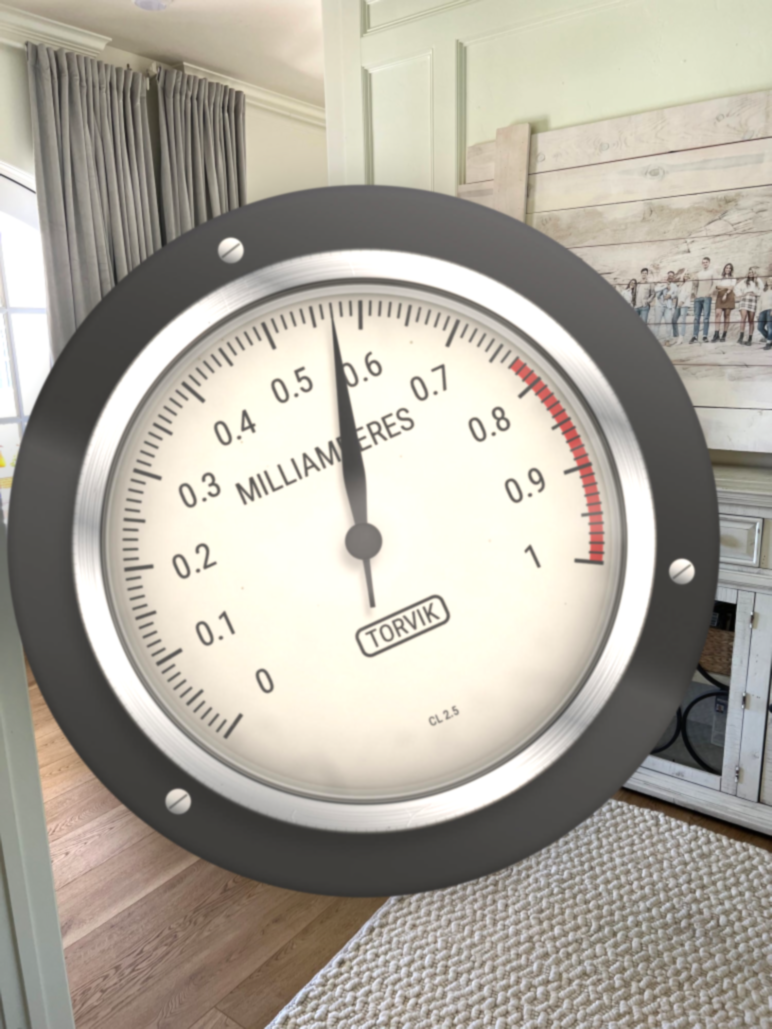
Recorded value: 0.57 mA
